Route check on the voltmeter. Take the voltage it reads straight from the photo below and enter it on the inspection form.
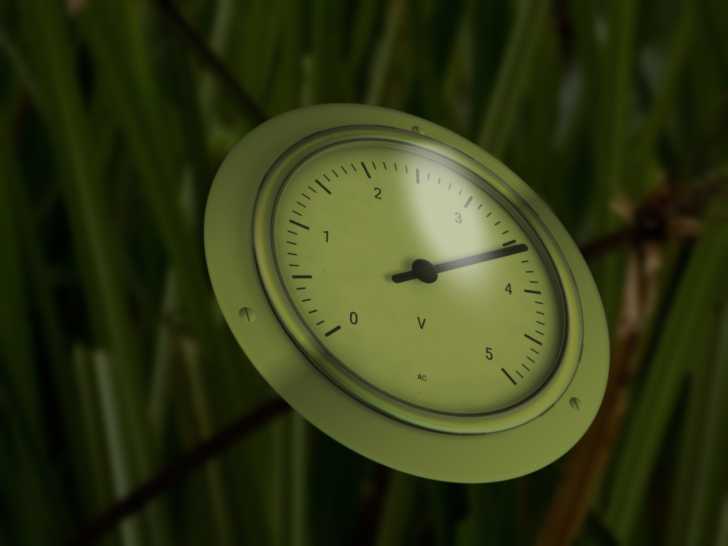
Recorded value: 3.6 V
